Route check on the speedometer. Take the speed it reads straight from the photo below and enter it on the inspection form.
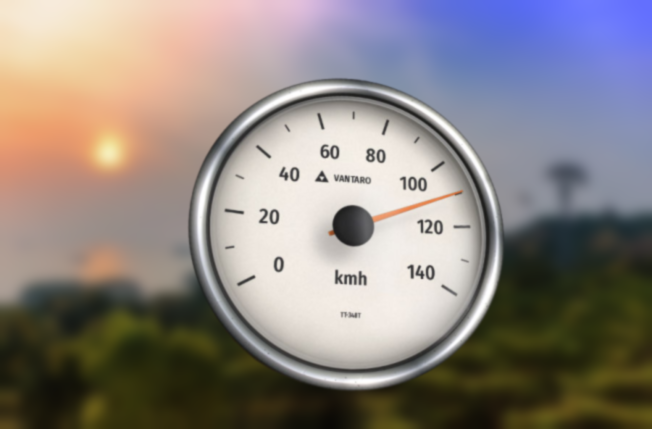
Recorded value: 110 km/h
